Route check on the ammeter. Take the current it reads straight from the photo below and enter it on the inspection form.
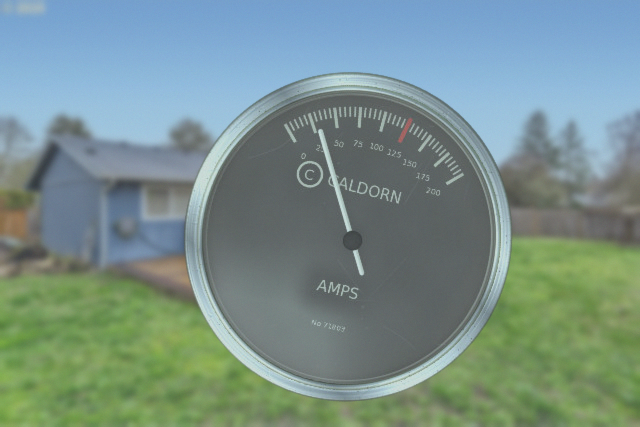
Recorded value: 30 A
